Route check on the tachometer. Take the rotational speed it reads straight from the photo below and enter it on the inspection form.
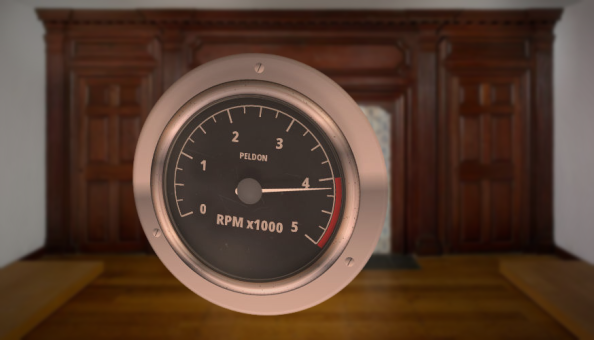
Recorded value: 4125 rpm
